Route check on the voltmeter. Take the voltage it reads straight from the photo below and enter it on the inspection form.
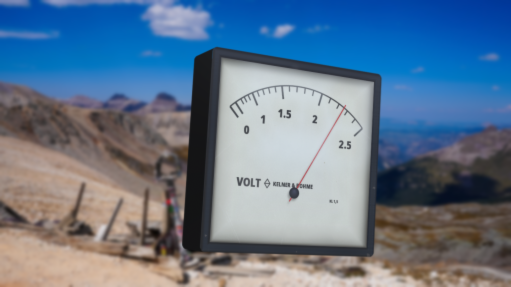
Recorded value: 2.25 V
